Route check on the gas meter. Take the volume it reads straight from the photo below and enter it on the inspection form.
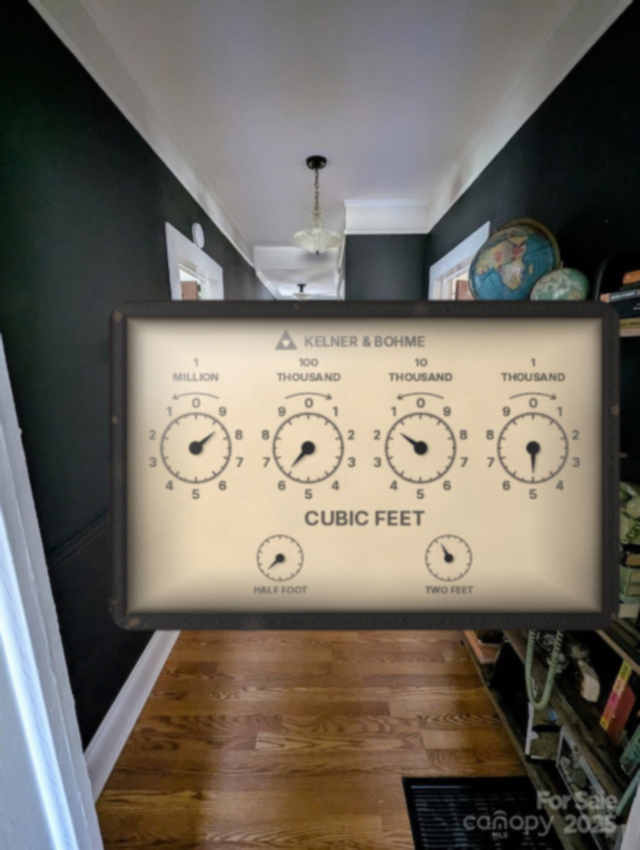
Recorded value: 861500 ft³
